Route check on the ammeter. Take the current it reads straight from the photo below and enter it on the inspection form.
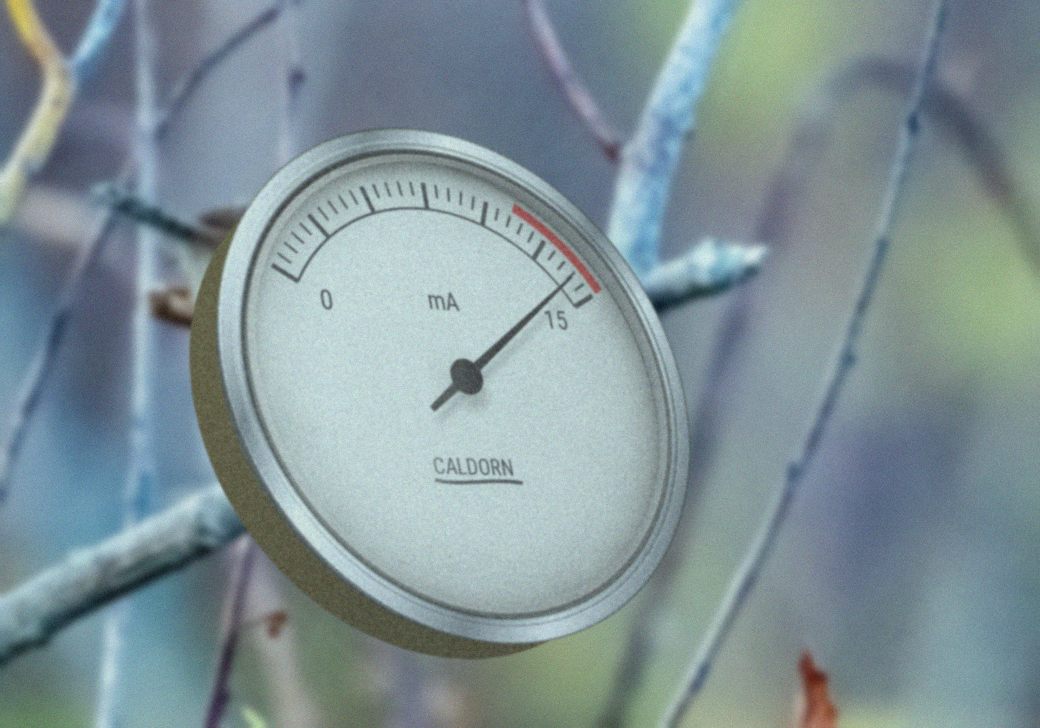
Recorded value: 14 mA
